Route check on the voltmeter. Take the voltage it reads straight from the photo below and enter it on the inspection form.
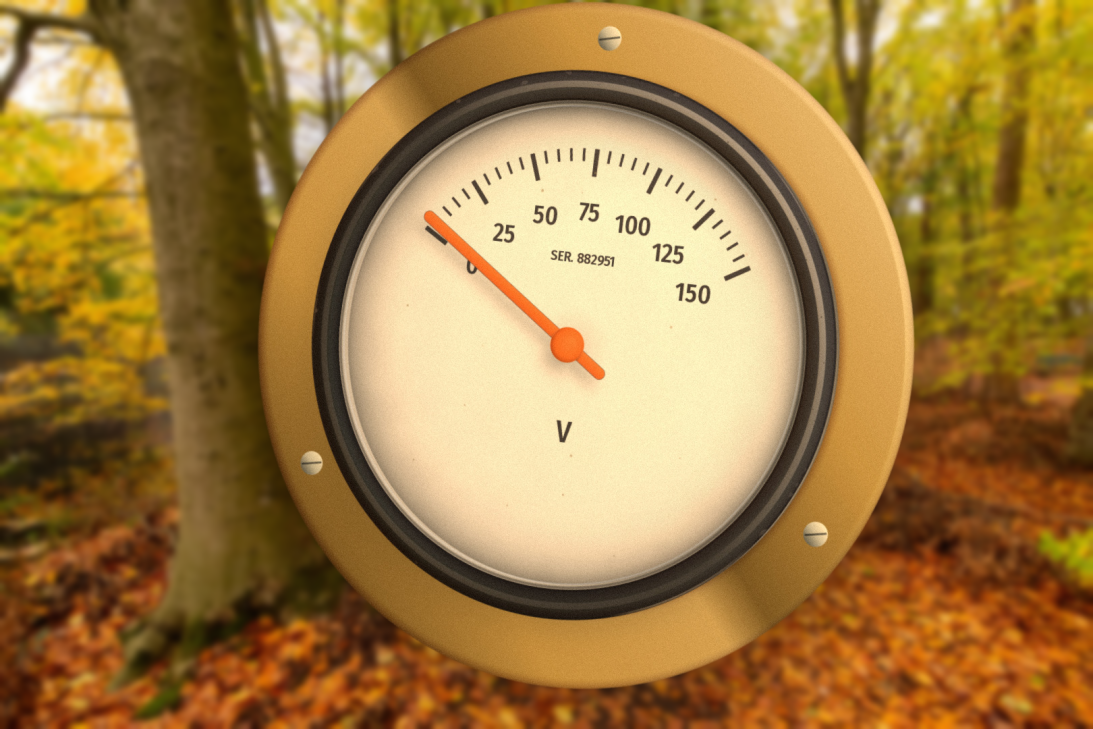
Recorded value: 5 V
